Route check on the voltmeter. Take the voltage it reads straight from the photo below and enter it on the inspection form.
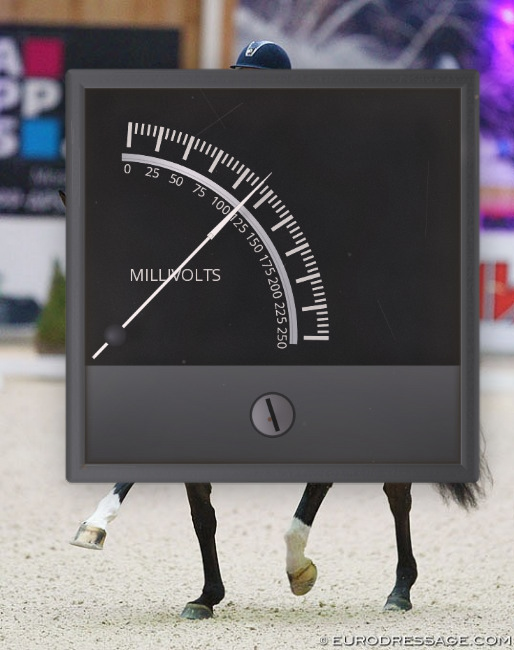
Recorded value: 115 mV
